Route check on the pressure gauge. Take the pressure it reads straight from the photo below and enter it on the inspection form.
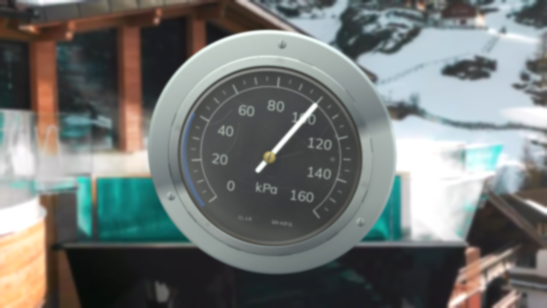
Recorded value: 100 kPa
